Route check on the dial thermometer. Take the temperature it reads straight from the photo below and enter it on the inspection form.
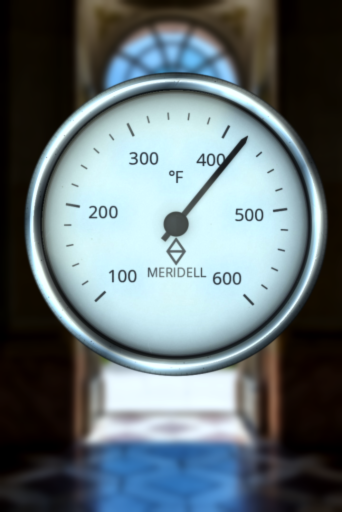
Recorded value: 420 °F
